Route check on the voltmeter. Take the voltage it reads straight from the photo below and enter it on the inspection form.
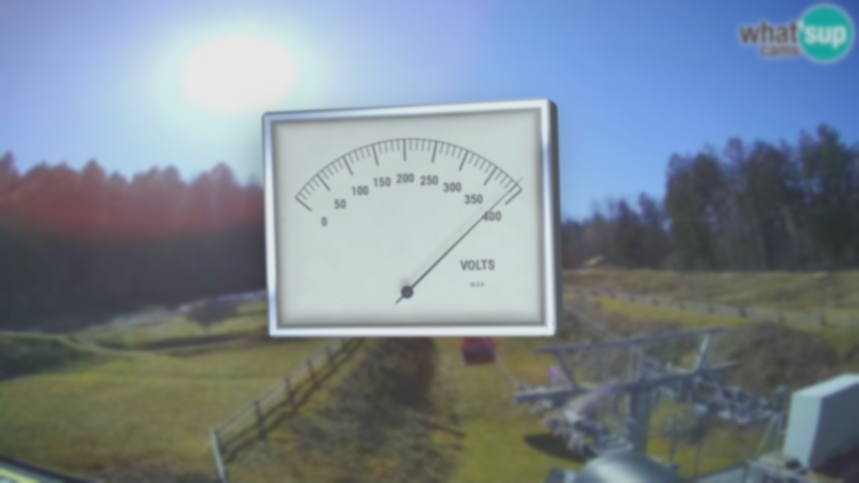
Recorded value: 390 V
